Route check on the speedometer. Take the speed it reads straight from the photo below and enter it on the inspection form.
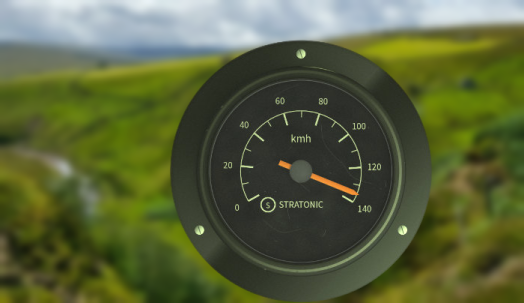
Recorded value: 135 km/h
